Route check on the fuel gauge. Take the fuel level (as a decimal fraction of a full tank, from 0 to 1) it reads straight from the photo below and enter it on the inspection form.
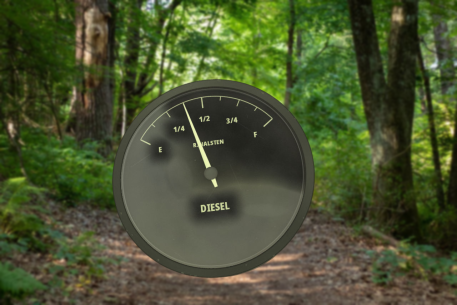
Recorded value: 0.375
